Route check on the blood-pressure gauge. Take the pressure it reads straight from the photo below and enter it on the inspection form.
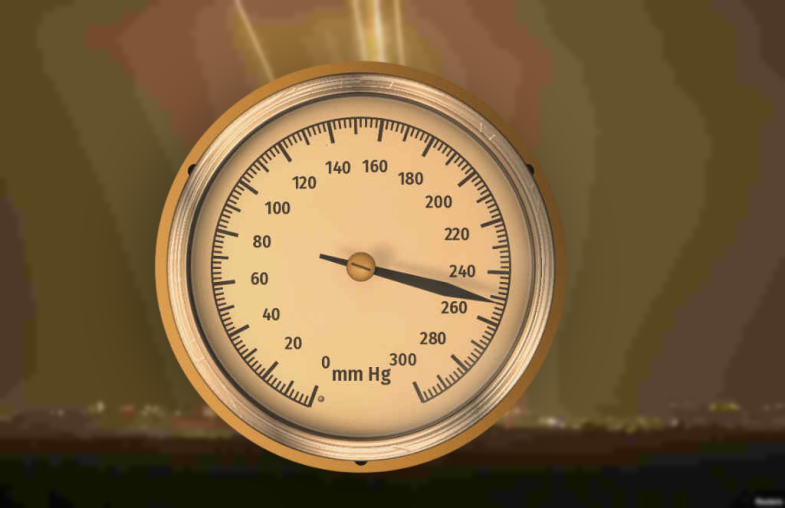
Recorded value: 252 mmHg
